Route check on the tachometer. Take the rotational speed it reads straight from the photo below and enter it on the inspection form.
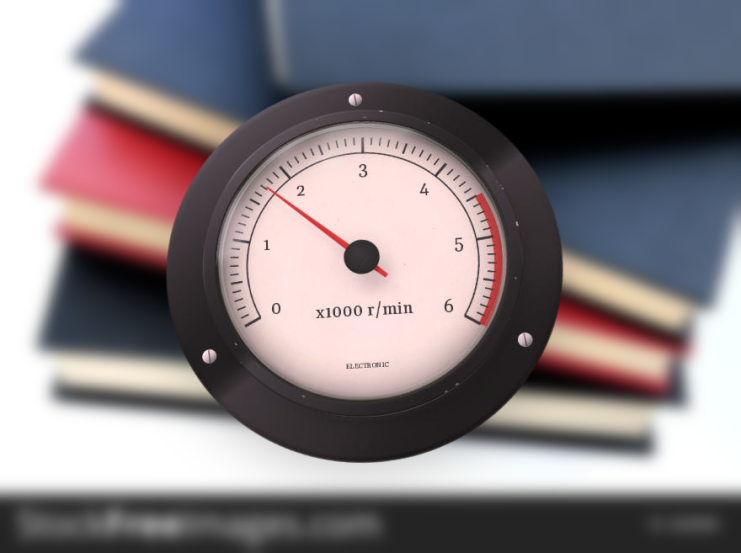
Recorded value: 1700 rpm
